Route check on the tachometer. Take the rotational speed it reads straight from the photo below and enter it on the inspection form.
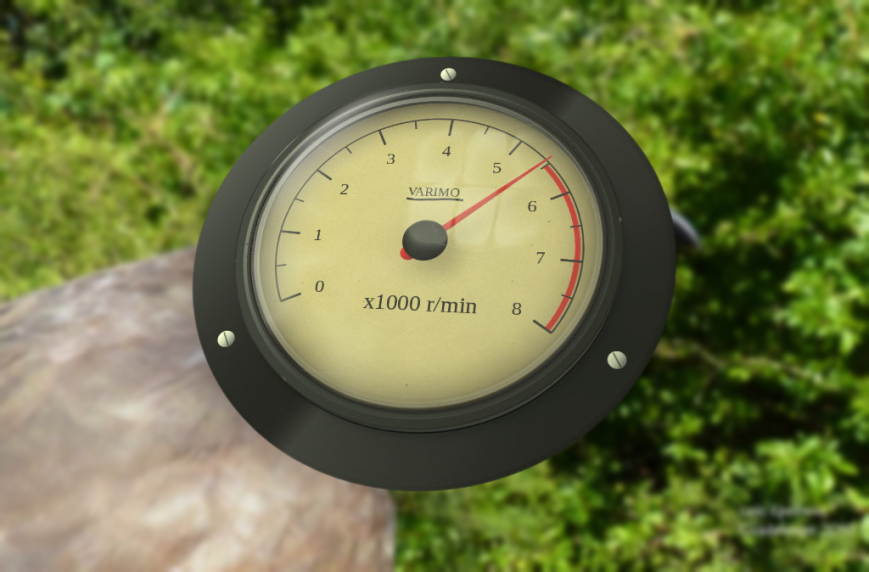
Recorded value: 5500 rpm
